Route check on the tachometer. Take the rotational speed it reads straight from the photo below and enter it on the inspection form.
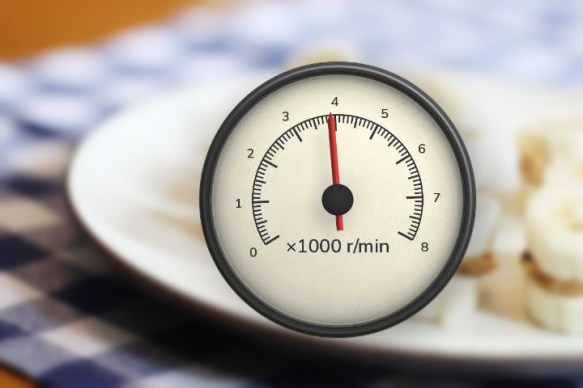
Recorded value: 3900 rpm
